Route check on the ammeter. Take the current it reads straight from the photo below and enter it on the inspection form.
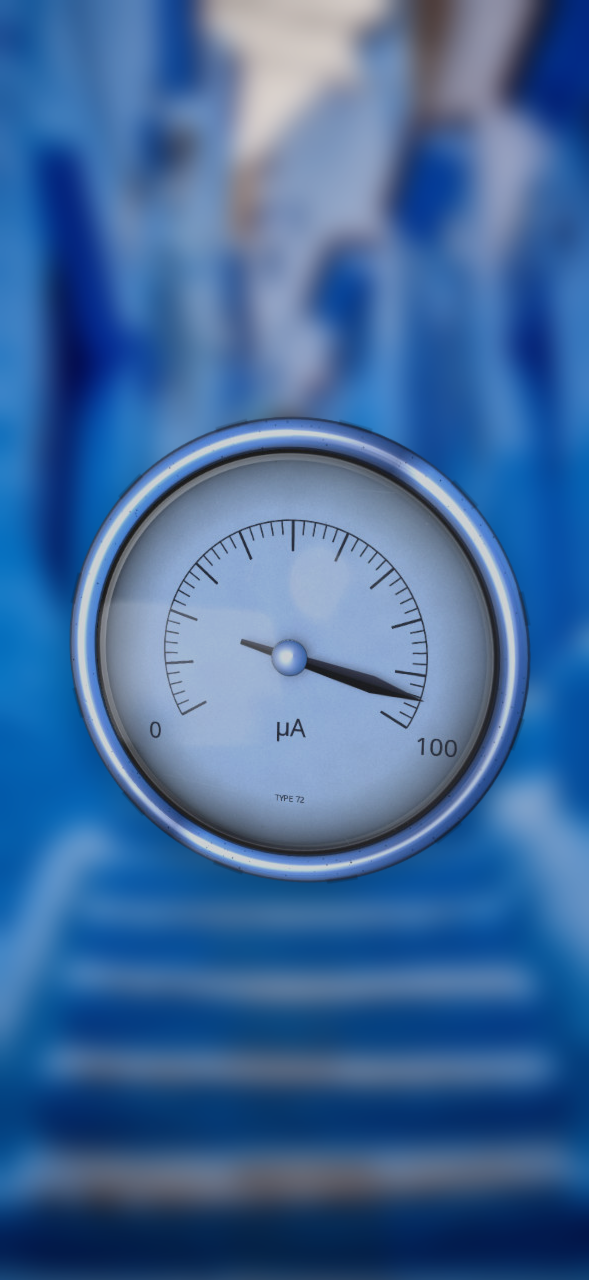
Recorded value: 94 µA
